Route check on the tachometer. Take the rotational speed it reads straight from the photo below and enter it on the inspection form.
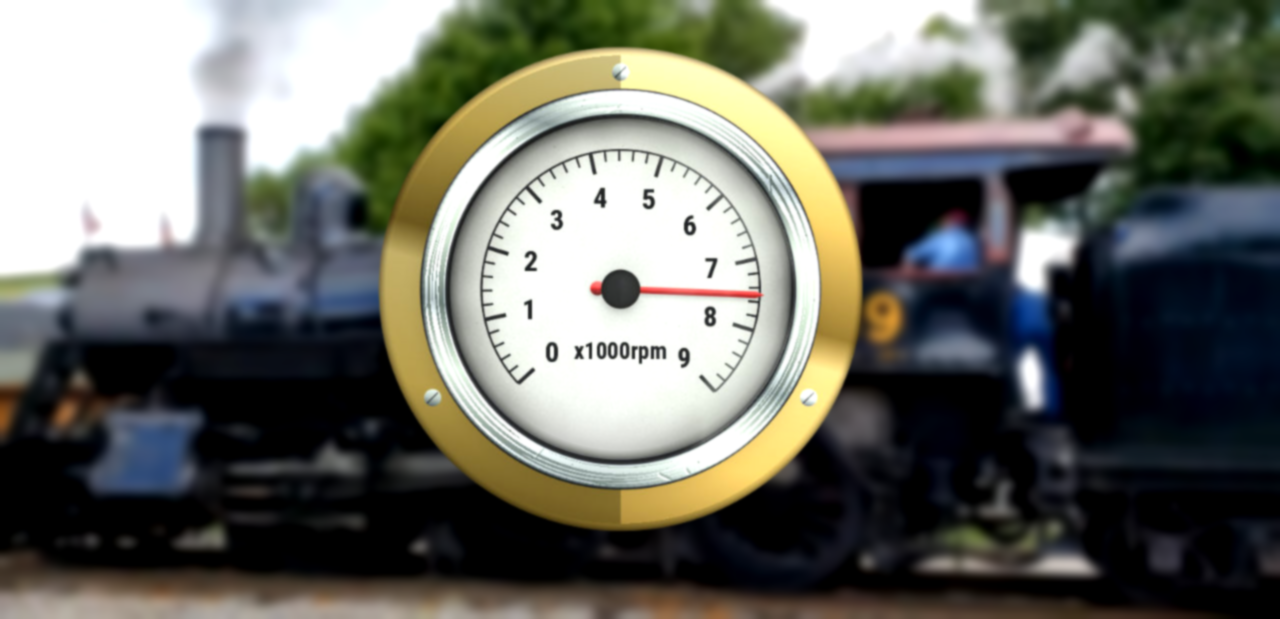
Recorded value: 7500 rpm
